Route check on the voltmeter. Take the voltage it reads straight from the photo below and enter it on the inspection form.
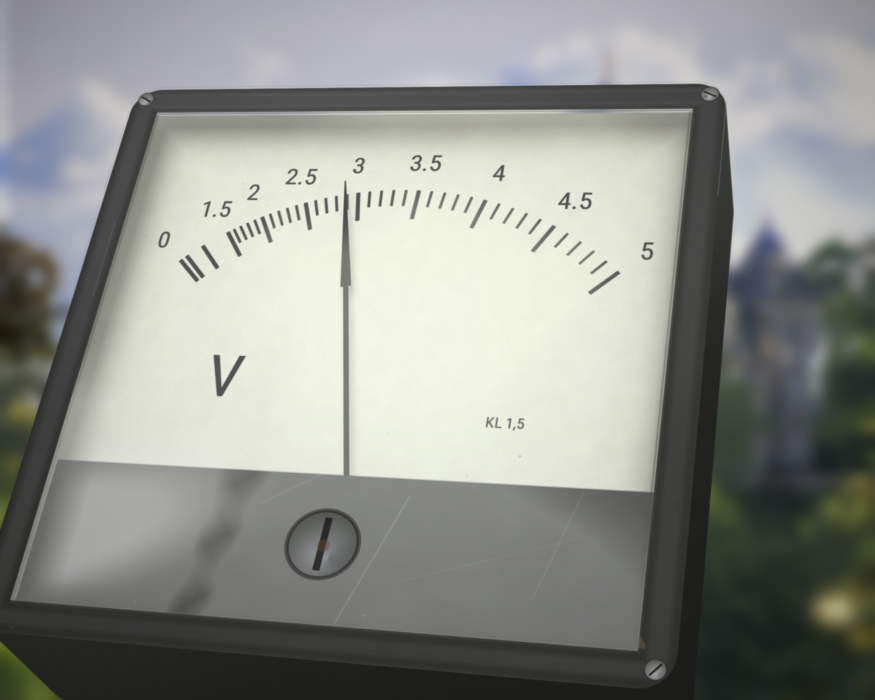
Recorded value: 2.9 V
